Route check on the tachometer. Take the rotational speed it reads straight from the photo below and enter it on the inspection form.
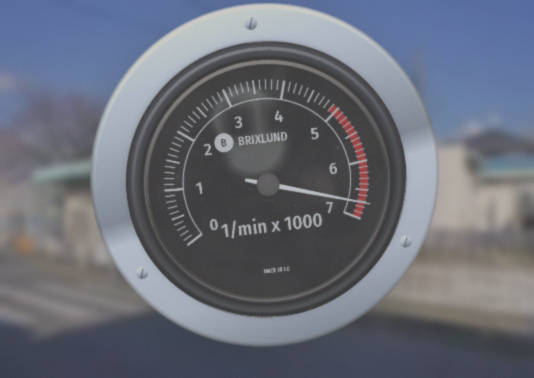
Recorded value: 6700 rpm
